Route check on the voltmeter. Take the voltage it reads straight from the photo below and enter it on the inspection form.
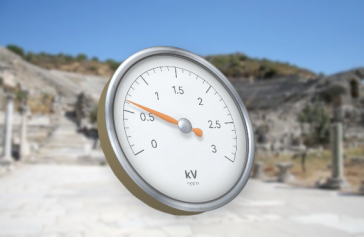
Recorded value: 0.6 kV
